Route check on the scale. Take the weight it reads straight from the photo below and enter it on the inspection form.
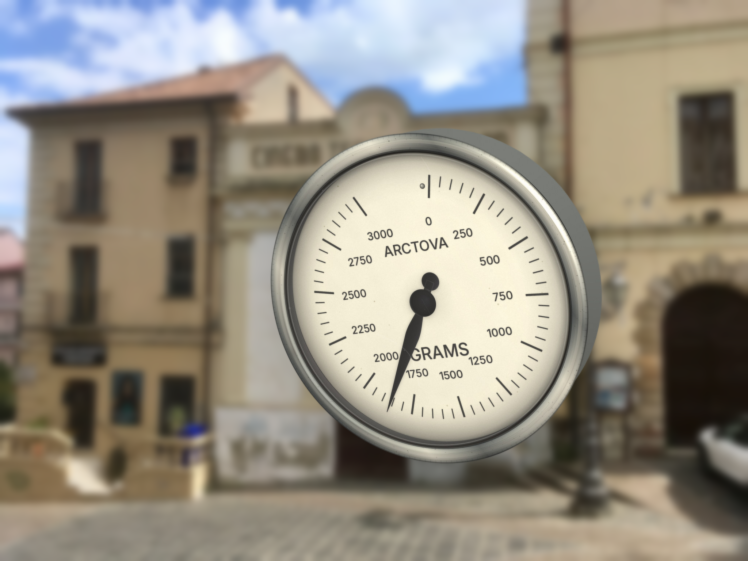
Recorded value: 1850 g
